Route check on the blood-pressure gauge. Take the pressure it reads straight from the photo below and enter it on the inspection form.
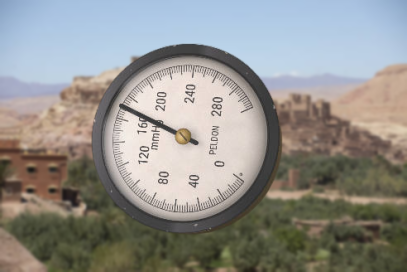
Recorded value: 170 mmHg
